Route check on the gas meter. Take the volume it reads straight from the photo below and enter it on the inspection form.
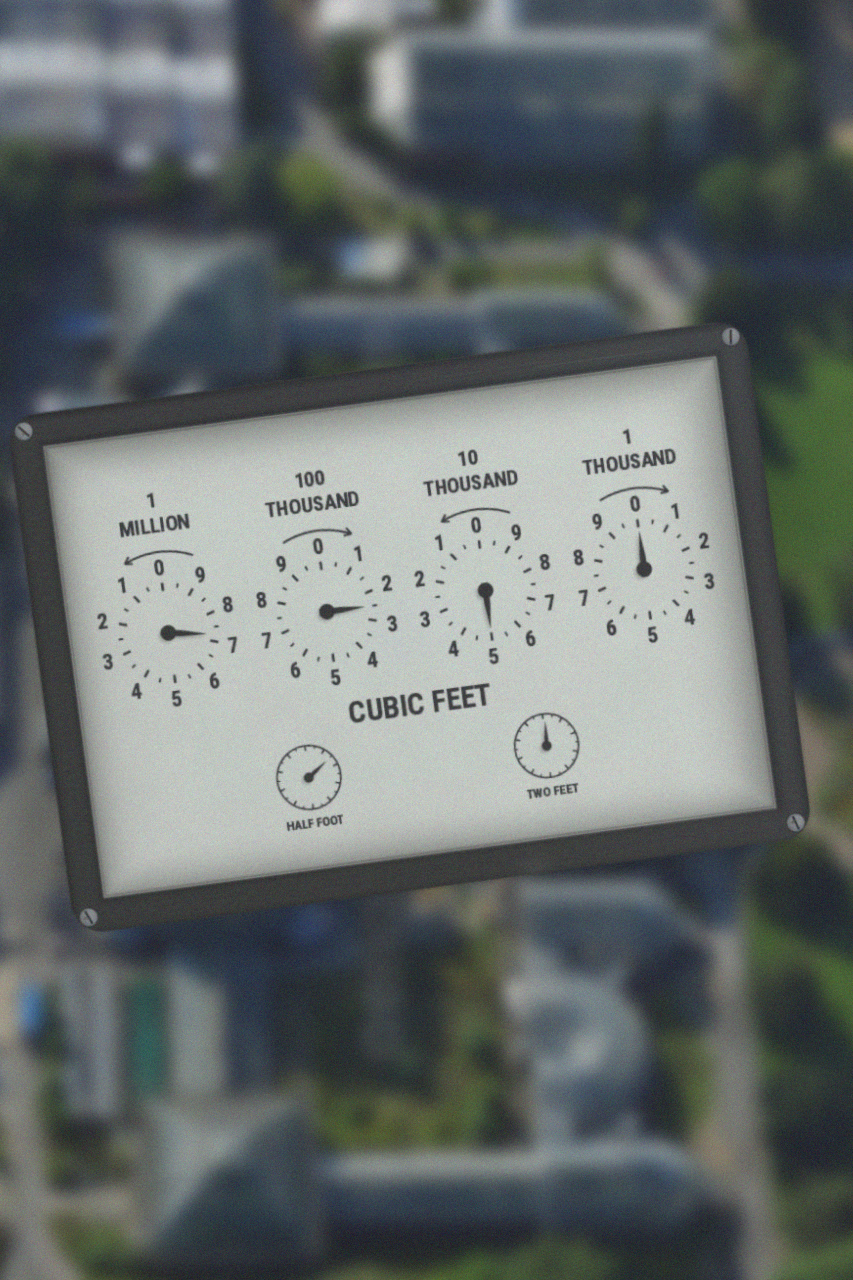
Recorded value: 725000 ft³
